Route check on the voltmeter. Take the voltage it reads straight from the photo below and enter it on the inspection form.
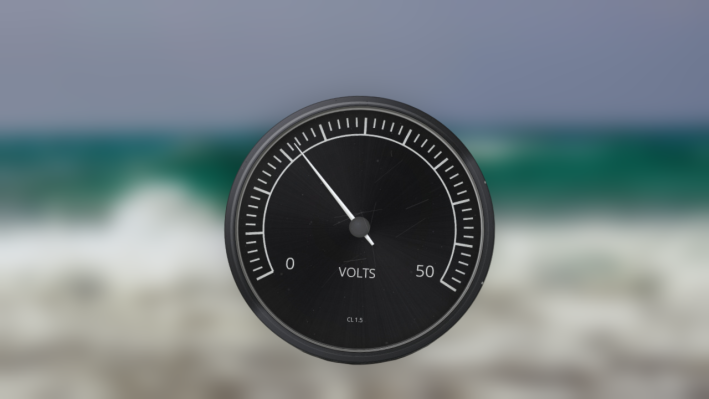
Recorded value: 16.5 V
